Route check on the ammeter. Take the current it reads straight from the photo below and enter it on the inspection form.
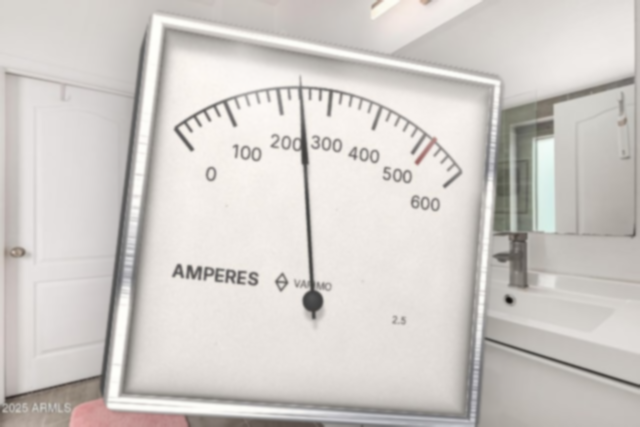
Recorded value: 240 A
